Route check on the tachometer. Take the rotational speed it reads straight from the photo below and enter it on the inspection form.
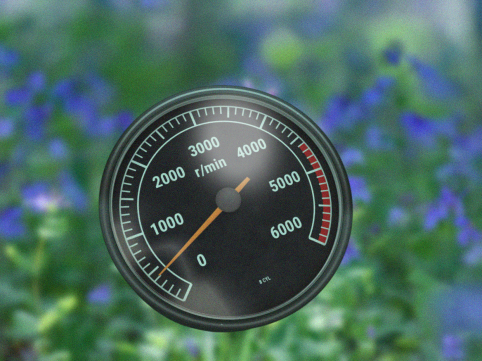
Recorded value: 400 rpm
